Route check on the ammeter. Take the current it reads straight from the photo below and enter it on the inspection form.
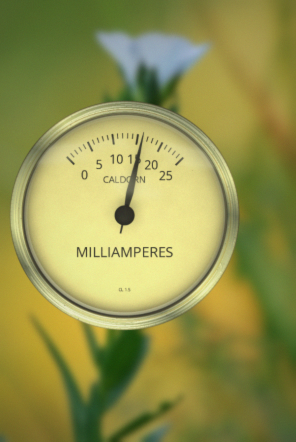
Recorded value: 16 mA
